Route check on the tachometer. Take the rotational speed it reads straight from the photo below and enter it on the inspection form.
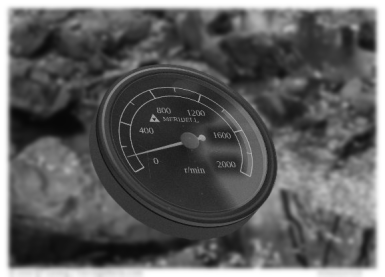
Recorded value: 100 rpm
